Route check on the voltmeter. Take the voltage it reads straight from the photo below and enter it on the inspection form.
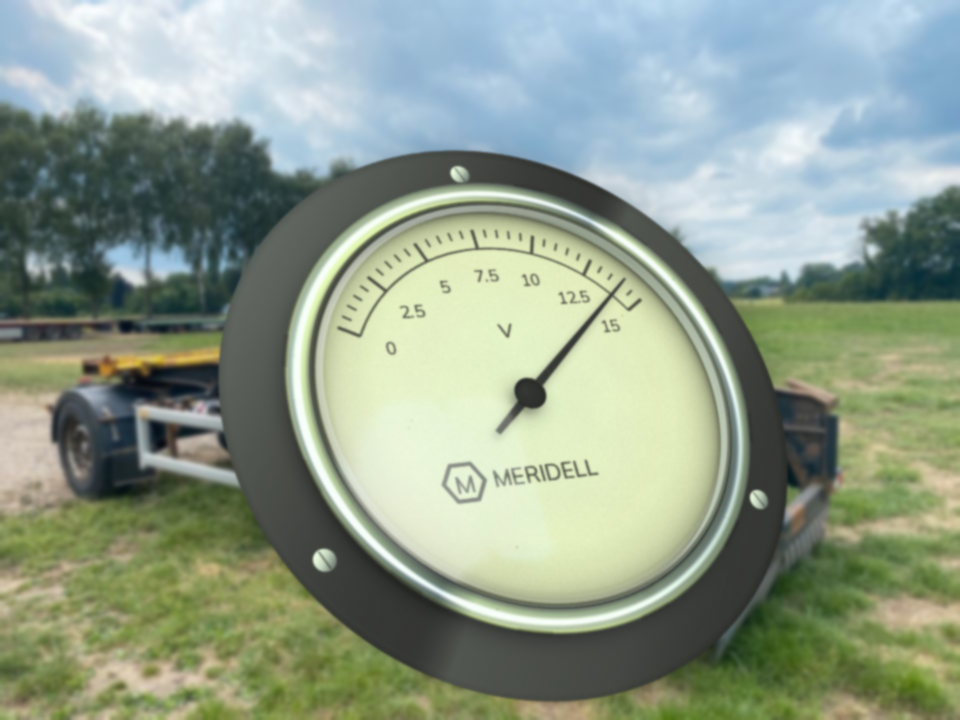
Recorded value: 14 V
